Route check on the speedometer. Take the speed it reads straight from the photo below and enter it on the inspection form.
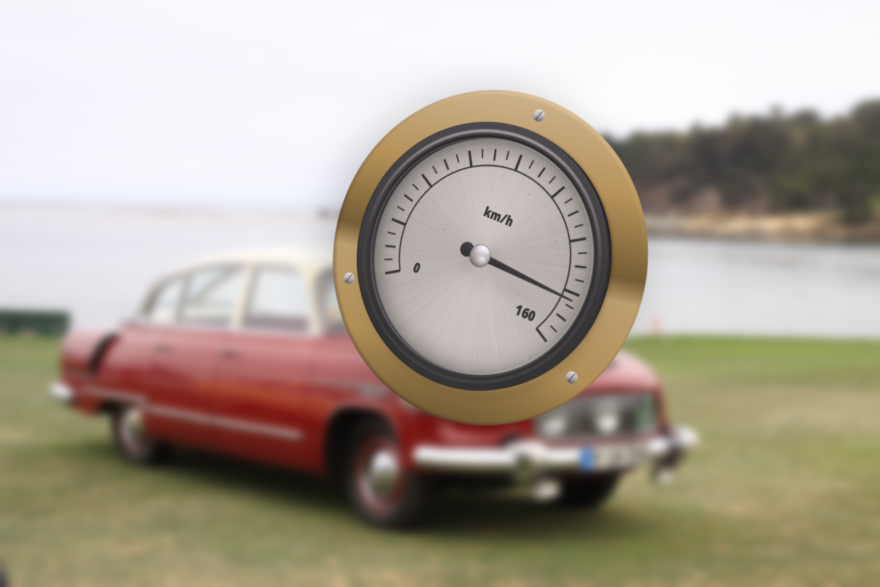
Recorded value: 142.5 km/h
